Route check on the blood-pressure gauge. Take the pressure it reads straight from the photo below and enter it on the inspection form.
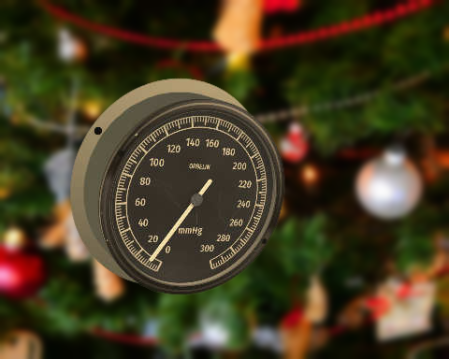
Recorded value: 10 mmHg
